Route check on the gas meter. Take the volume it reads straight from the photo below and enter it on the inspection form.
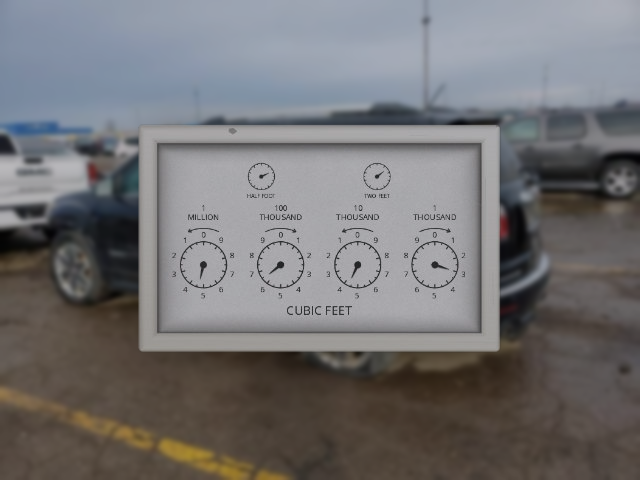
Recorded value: 464300 ft³
